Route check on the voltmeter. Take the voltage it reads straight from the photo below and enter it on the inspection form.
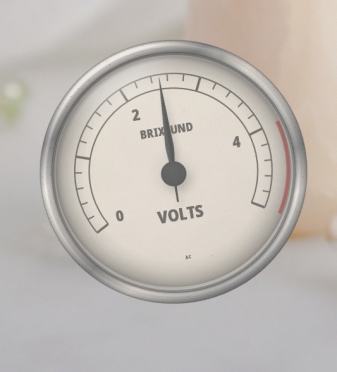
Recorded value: 2.5 V
